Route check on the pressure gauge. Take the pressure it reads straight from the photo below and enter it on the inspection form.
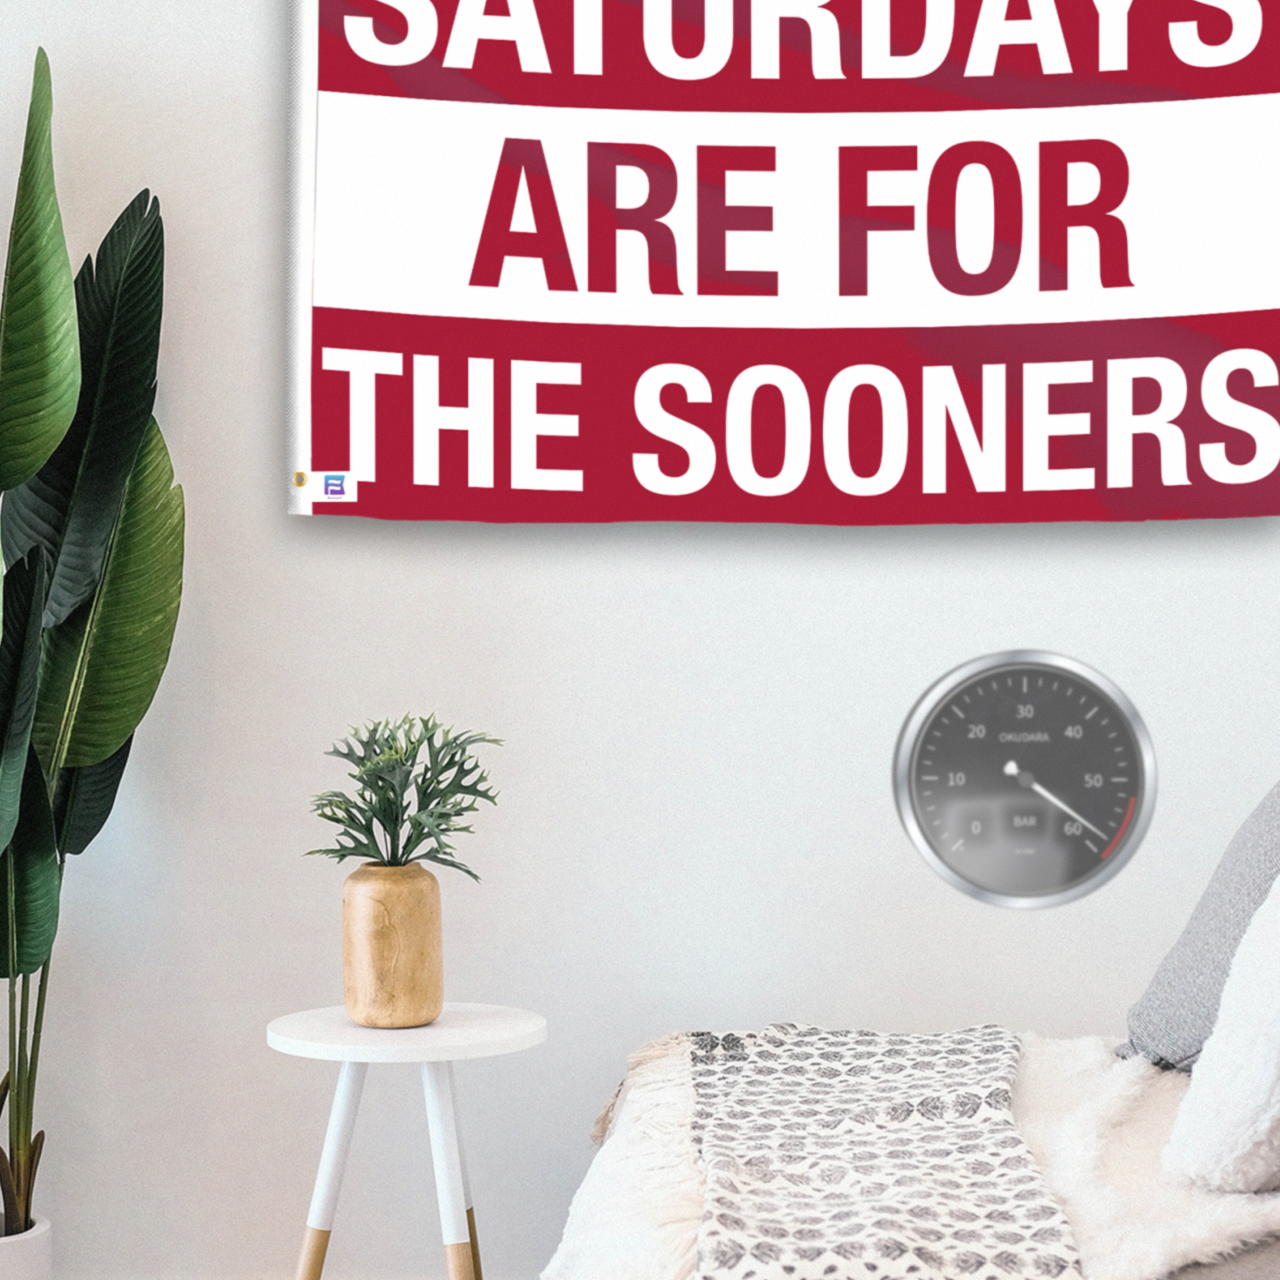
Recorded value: 58 bar
